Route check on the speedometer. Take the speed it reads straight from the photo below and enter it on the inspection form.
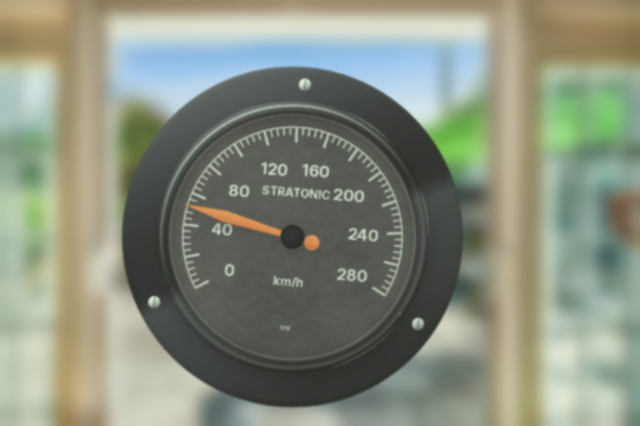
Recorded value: 52 km/h
